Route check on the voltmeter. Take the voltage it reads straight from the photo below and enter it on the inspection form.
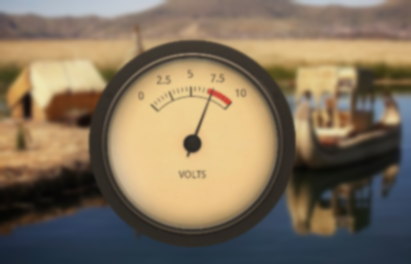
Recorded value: 7.5 V
